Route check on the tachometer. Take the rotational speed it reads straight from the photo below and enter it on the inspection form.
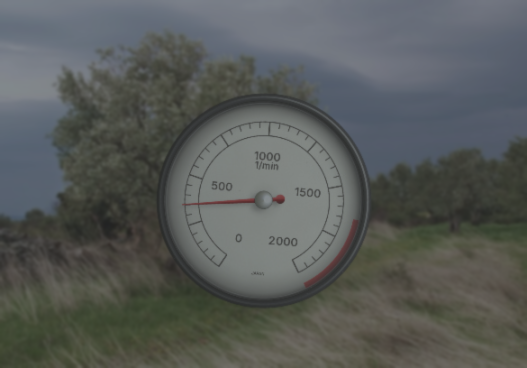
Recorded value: 350 rpm
